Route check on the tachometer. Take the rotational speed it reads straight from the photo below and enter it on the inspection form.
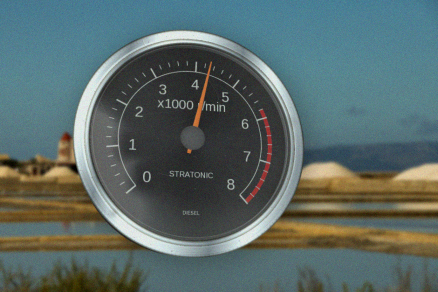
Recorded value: 4300 rpm
